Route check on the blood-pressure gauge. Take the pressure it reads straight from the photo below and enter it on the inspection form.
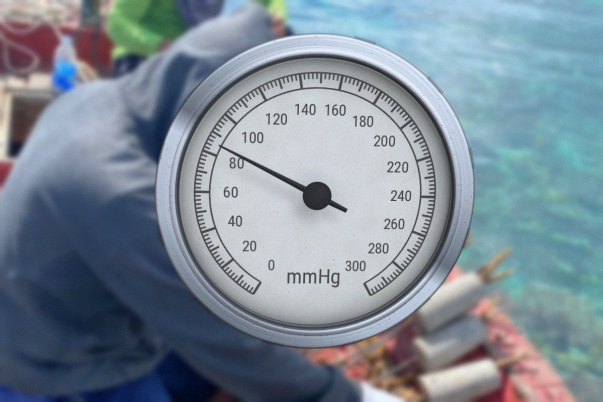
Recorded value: 86 mmHg
